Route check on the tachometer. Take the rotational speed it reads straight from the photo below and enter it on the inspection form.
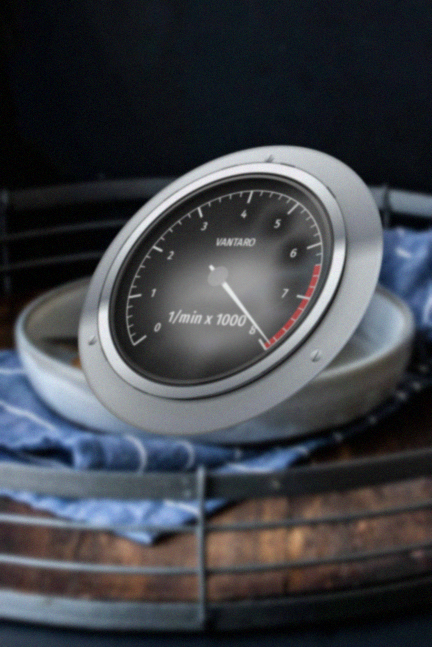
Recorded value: 7900 rpm
